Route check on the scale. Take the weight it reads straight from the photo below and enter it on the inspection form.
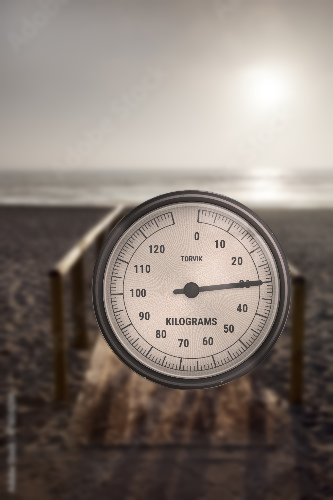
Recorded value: 30 kg
